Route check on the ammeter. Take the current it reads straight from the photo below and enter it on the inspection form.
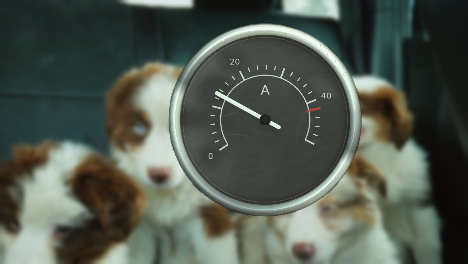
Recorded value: 13 A
